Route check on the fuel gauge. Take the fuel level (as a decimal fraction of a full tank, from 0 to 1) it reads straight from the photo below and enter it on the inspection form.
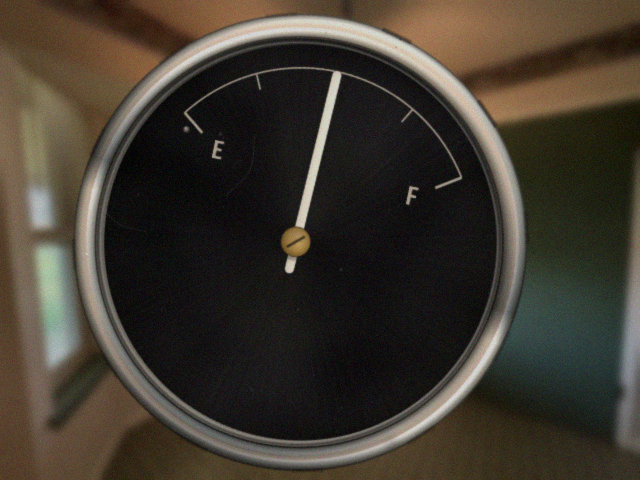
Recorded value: 0.5
